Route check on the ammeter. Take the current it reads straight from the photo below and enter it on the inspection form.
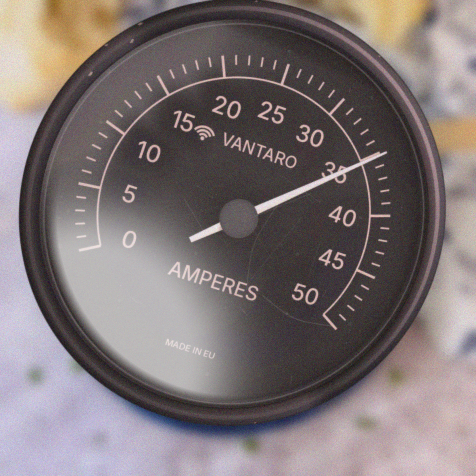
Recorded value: 35 A
